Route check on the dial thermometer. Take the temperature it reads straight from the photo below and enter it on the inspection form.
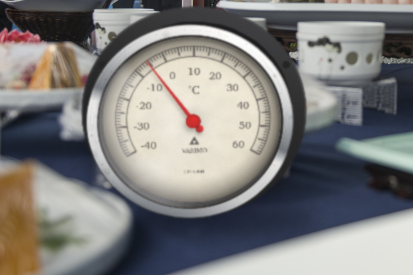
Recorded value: -5 °C
